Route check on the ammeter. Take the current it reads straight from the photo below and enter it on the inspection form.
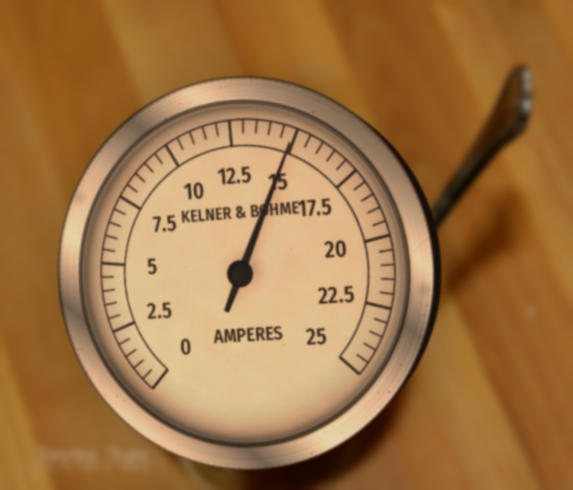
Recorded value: 15 A
